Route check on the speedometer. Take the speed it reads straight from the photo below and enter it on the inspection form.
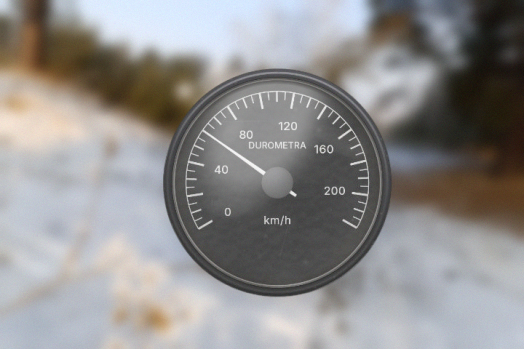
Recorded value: 60 km/h
